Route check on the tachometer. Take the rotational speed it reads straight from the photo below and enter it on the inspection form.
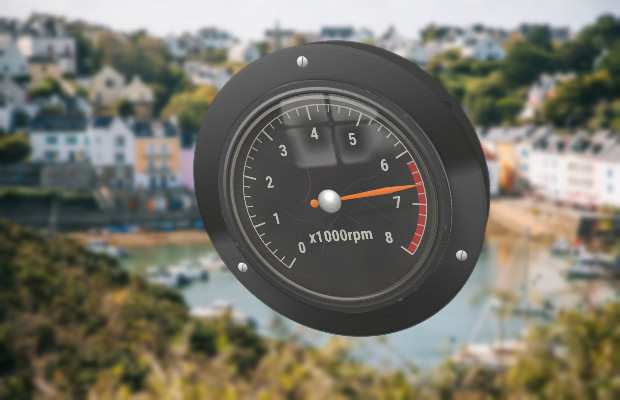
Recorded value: 6600 rpm
